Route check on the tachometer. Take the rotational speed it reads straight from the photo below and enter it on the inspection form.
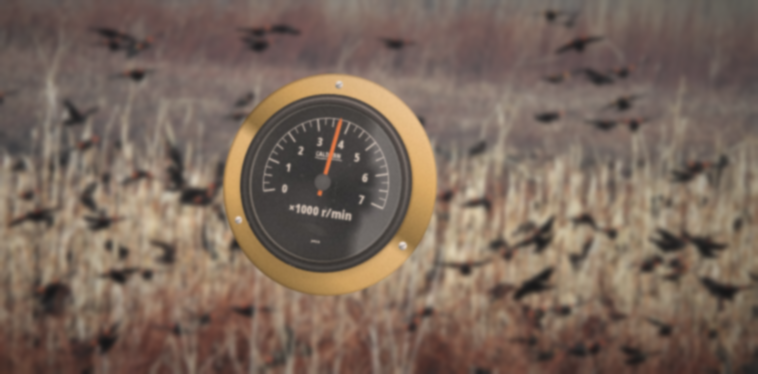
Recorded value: 3750 rpm
